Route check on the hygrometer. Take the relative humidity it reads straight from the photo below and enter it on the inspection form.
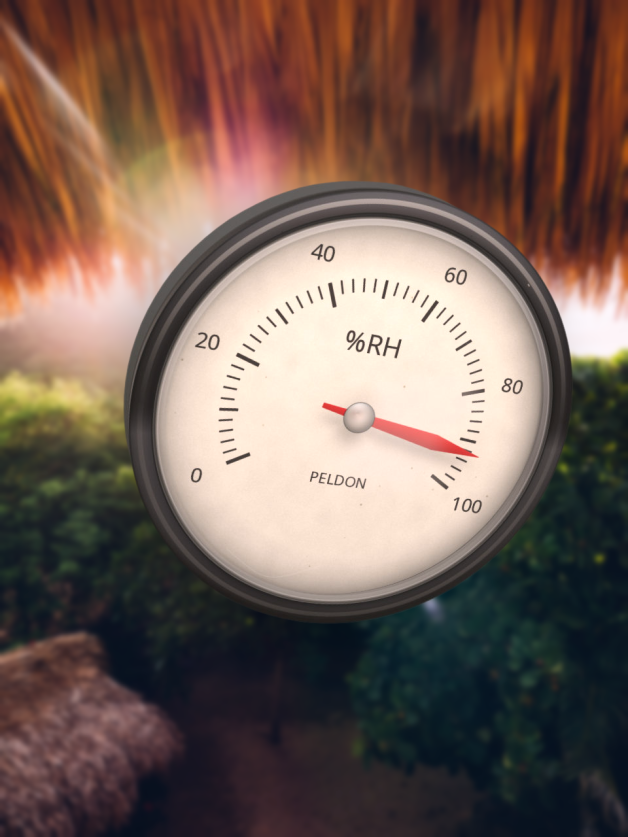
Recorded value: 92 %
